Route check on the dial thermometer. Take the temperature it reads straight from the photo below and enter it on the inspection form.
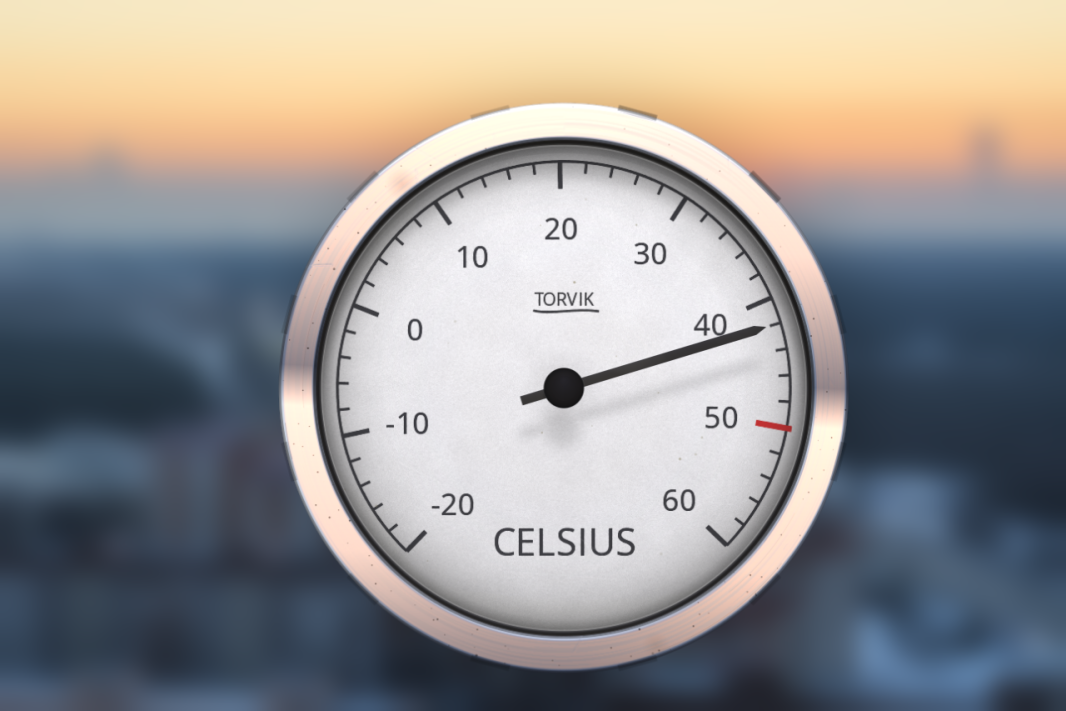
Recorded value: 42 °C
